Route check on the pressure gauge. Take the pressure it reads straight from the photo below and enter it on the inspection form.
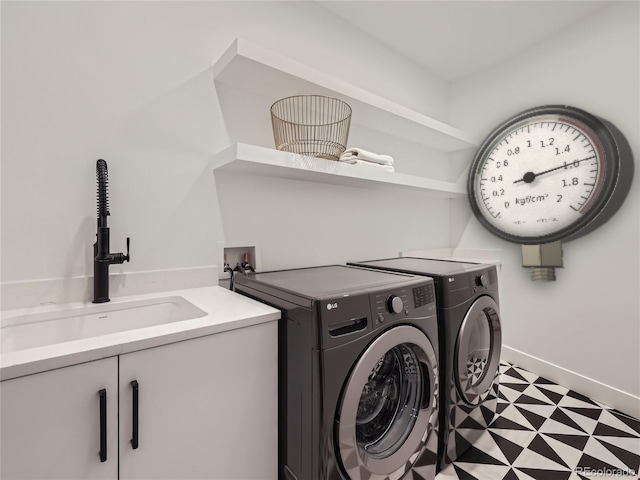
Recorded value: 1.6 kg/cm²
